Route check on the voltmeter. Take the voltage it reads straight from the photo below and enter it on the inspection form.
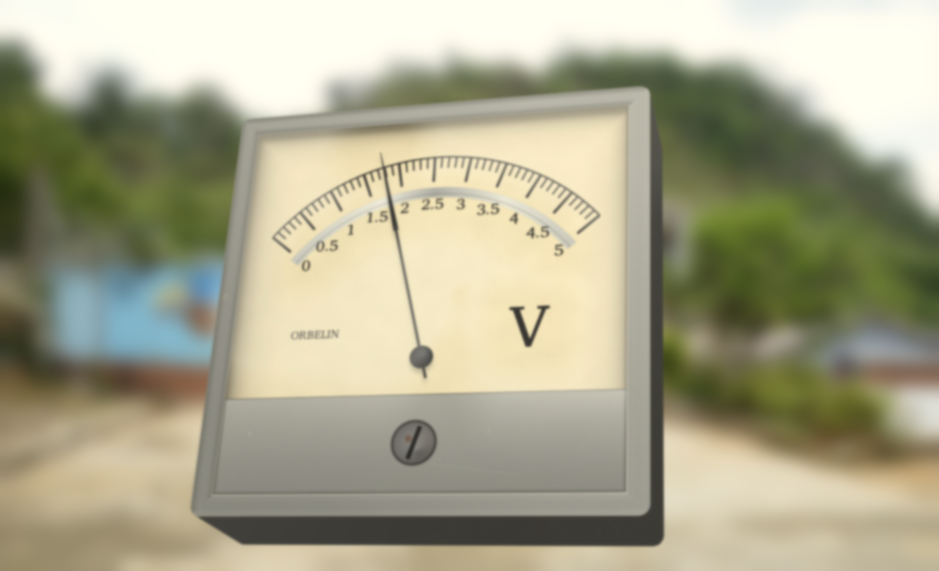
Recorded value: 1.8 V
